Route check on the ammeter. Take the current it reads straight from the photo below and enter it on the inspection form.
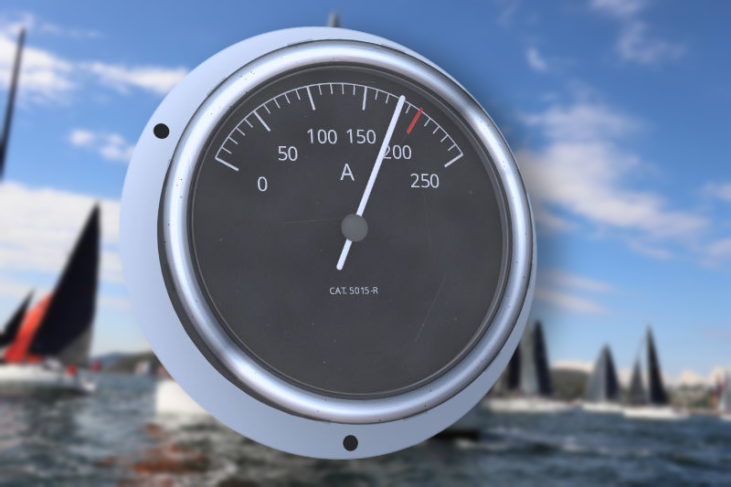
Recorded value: 180 A
